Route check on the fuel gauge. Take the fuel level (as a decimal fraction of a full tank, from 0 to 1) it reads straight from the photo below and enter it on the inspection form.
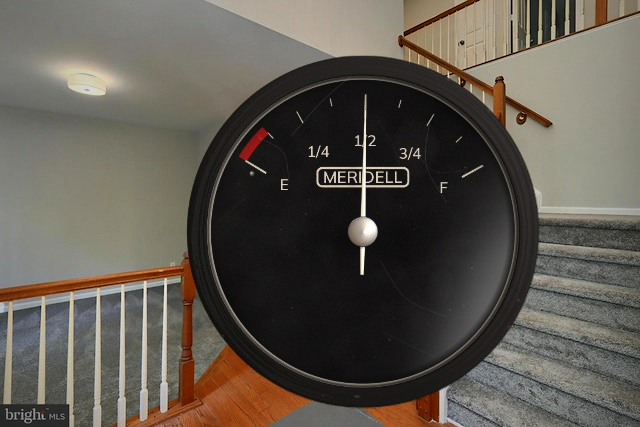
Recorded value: 0.5
